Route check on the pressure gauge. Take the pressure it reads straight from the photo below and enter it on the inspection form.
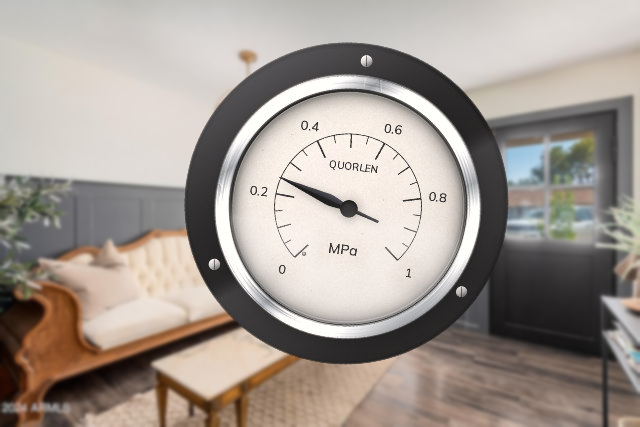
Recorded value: 0.25 MPa
